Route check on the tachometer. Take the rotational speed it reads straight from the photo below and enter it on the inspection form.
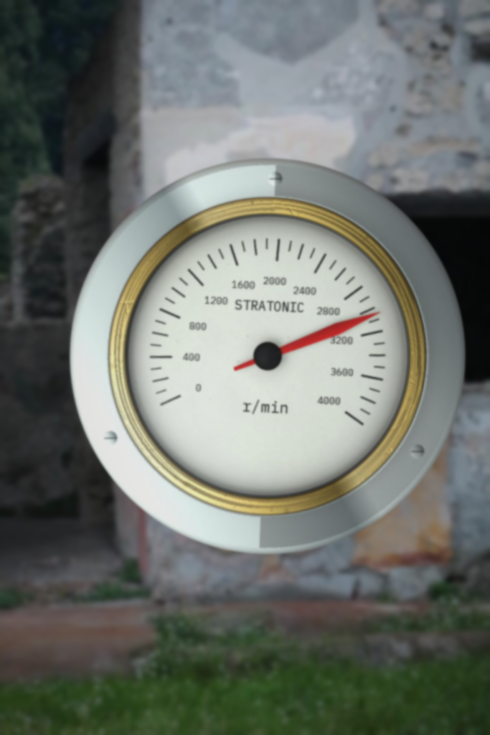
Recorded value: 3050 rpm
